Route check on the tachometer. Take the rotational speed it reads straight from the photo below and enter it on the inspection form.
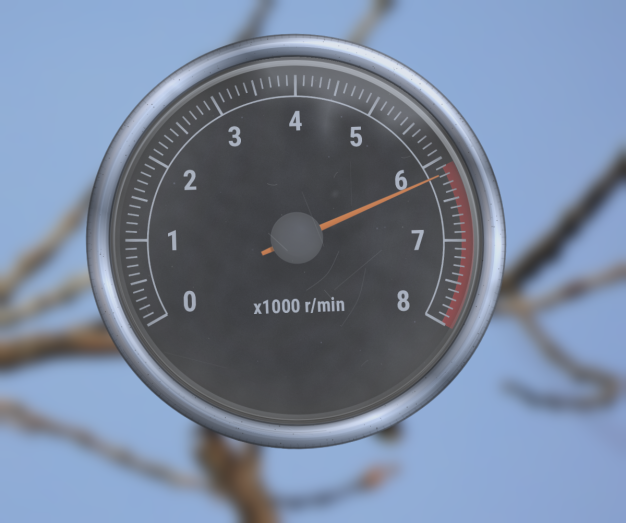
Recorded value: 6200 rpm
